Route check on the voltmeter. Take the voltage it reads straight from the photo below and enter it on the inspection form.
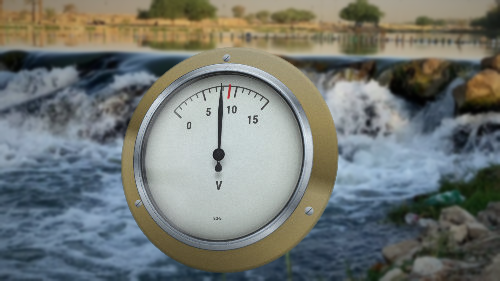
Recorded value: 8 V
